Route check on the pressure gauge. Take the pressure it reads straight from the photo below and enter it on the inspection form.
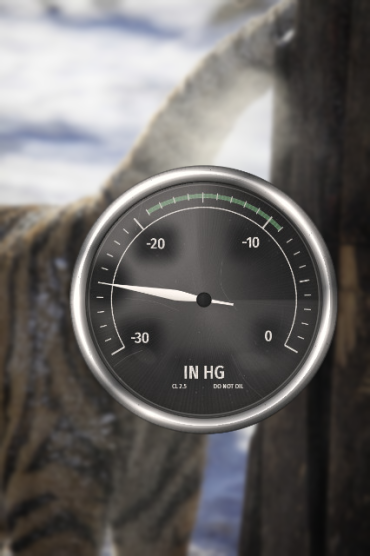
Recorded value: -25 inHg
